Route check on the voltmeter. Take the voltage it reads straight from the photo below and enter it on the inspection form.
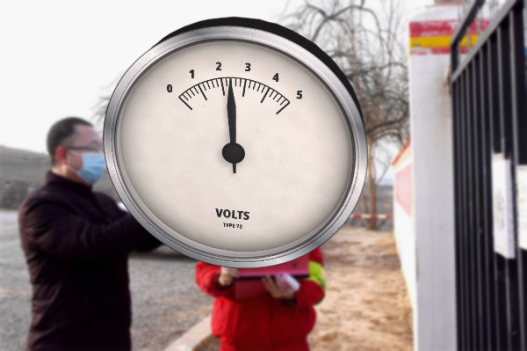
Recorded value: 2.4 V
